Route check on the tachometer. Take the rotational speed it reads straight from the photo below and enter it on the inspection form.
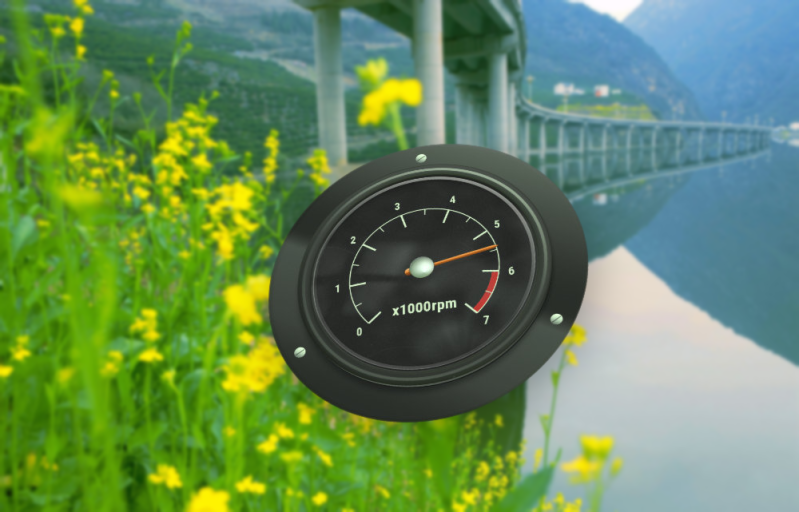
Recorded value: 5500 rpm
